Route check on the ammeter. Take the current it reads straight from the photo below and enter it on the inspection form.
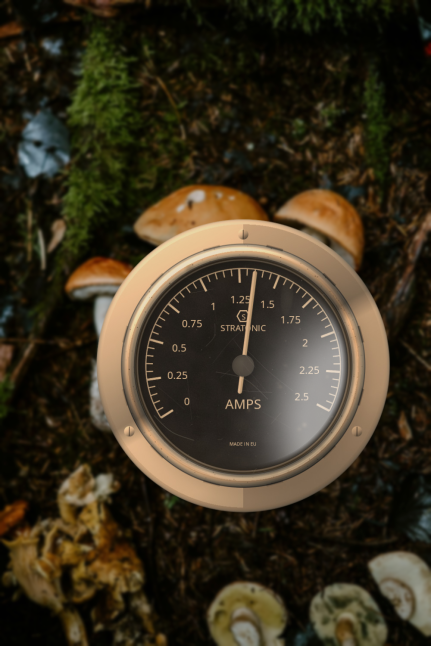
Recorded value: 1.35 A
